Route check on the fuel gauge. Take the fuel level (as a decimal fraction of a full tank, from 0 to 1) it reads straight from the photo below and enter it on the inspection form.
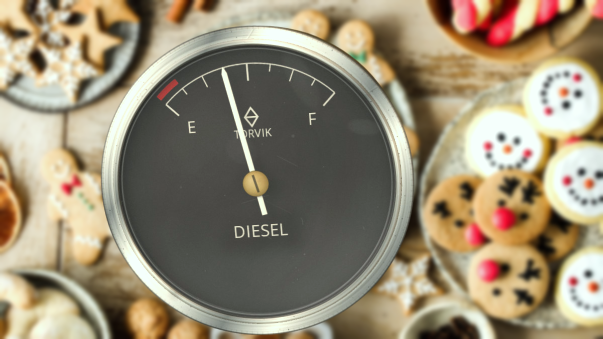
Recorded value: 0.375
